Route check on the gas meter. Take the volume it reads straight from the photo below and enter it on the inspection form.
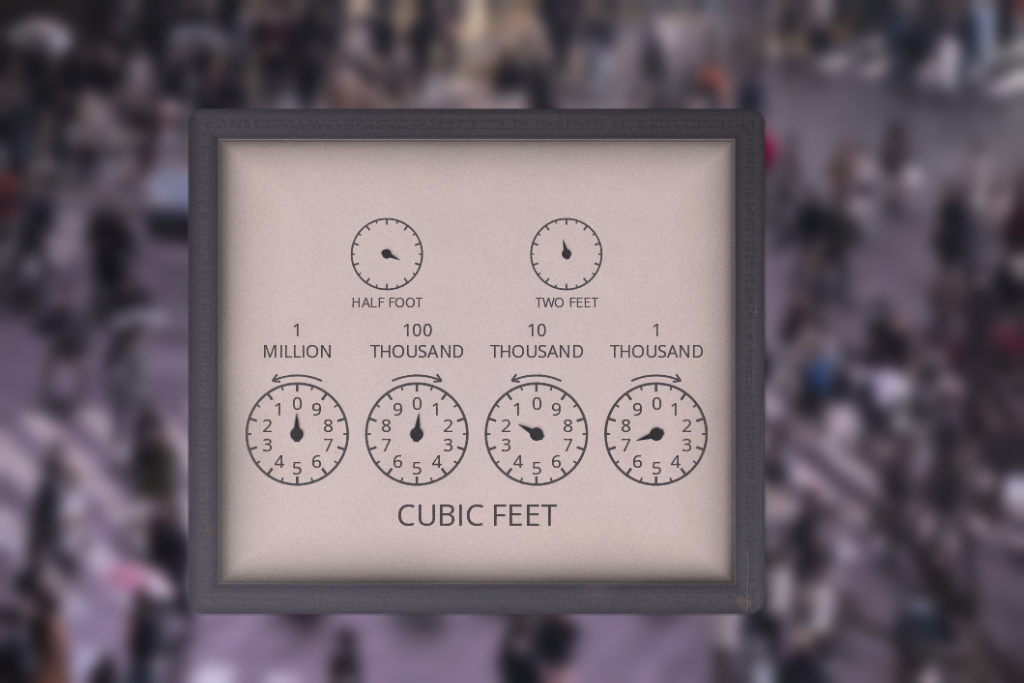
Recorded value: 1700 ft³
